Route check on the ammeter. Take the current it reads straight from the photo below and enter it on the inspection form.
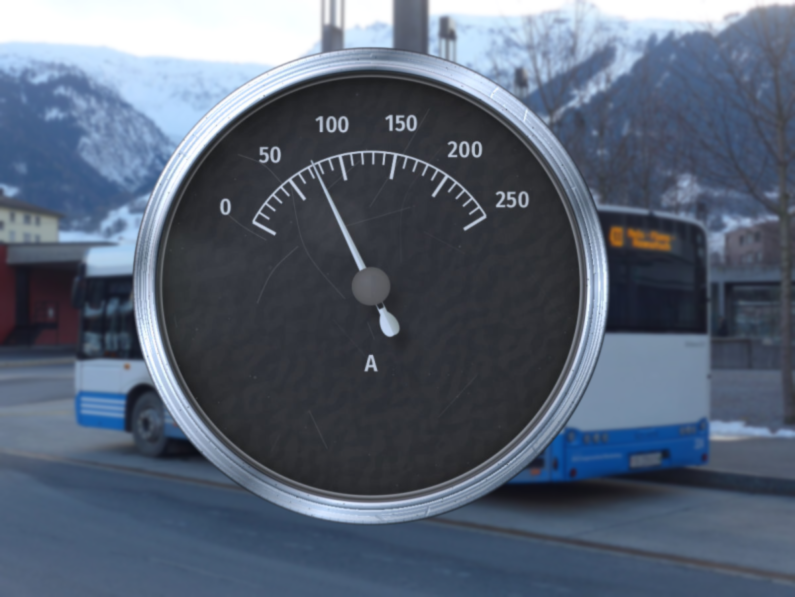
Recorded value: 75 A
